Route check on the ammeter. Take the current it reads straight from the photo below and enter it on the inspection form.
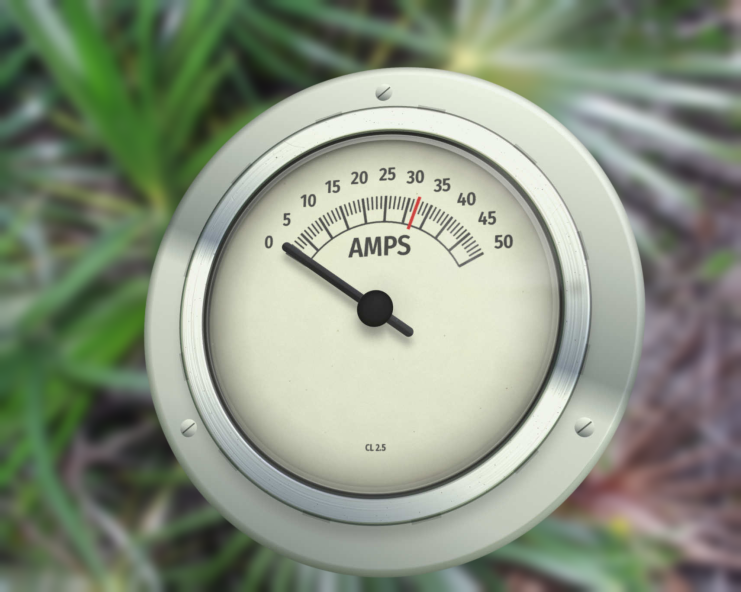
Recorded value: 1 A
